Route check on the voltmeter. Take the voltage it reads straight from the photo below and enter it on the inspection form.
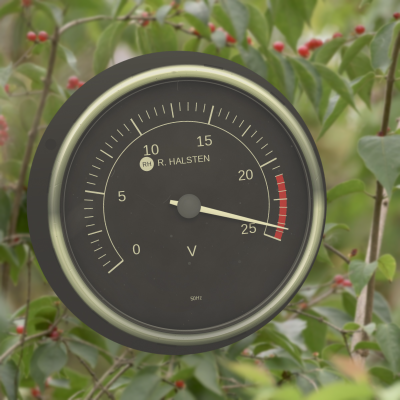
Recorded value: 24.25 V
